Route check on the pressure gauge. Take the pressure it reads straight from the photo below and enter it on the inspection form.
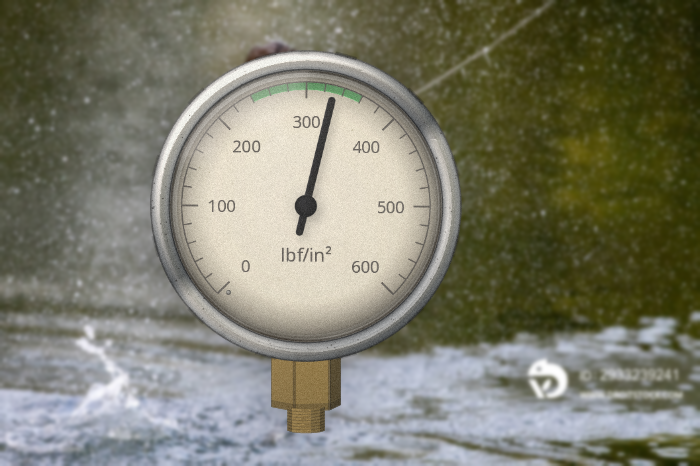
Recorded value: 330 psi
